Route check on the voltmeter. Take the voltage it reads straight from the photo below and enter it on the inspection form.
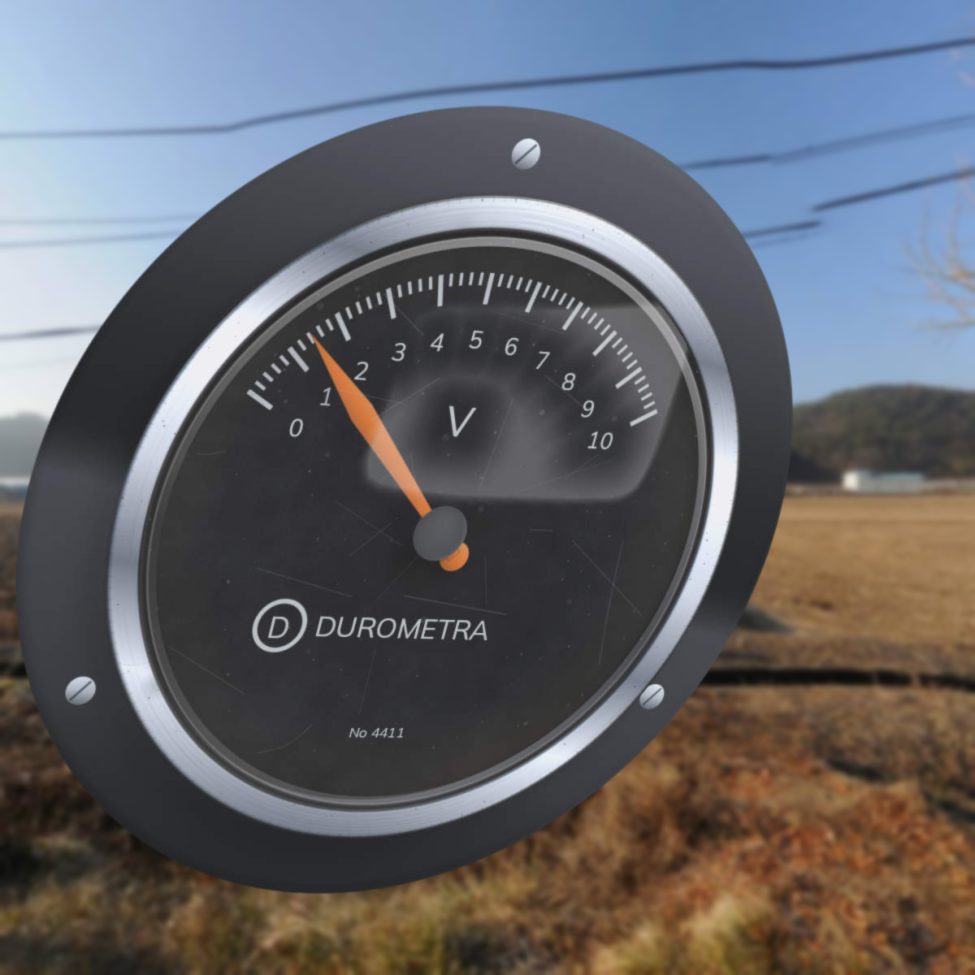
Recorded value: 1.4 V
